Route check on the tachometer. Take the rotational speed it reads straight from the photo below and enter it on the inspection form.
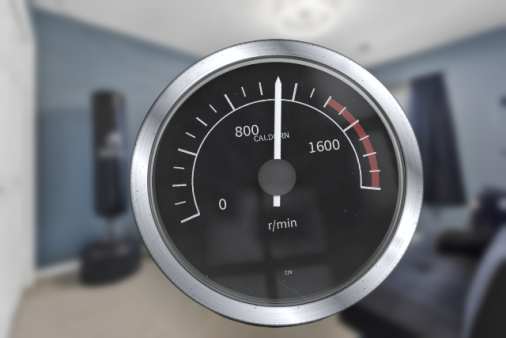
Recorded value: 1100 rpm
